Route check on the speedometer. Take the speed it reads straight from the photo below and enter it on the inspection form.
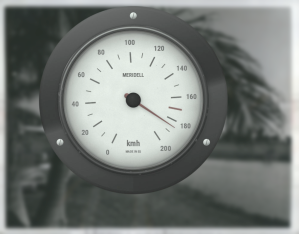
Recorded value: 185 km/h
